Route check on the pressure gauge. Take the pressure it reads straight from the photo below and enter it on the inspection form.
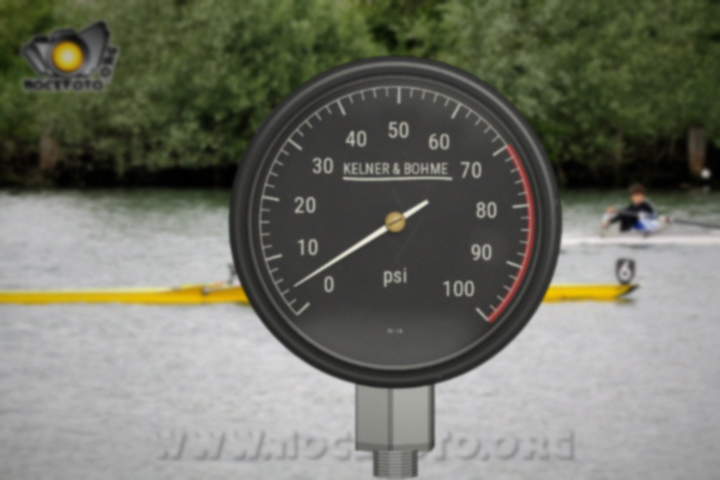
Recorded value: 4 psi
